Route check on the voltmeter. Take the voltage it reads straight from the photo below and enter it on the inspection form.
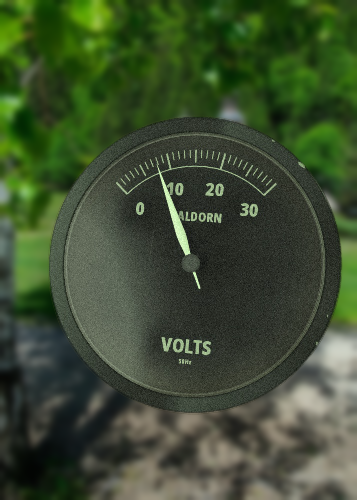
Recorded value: 8 V
